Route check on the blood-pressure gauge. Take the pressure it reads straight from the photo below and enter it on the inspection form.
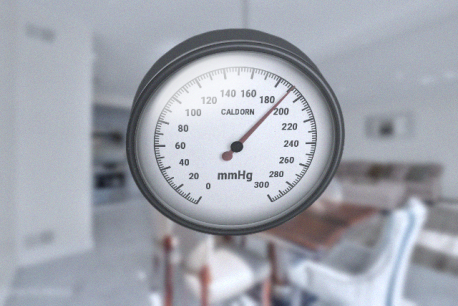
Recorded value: 190 mmHg
